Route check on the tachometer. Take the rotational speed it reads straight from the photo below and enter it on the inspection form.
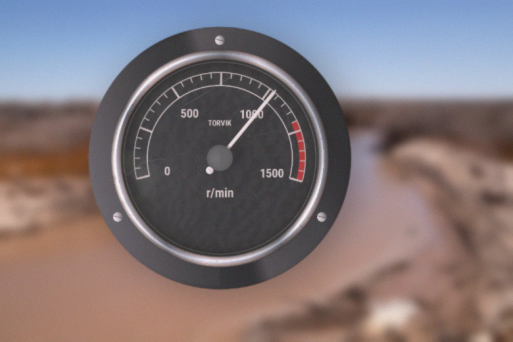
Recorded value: 1025 rpm
